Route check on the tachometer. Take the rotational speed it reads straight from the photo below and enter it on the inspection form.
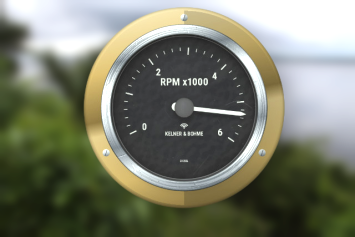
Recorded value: 5300 rpm
